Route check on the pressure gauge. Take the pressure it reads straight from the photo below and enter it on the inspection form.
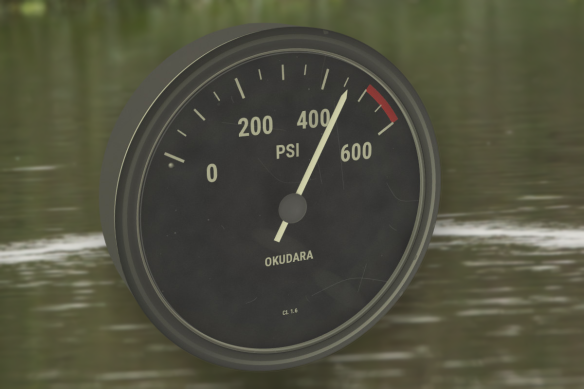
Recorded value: 450 psi
